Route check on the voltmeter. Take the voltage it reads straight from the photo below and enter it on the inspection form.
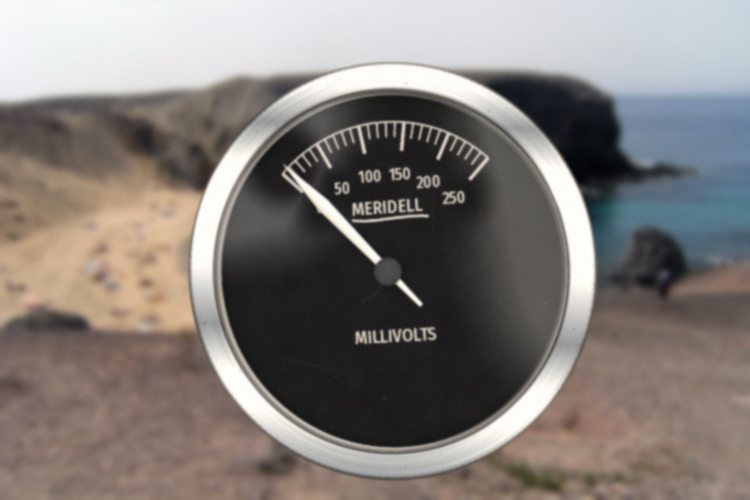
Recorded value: 10 mV
